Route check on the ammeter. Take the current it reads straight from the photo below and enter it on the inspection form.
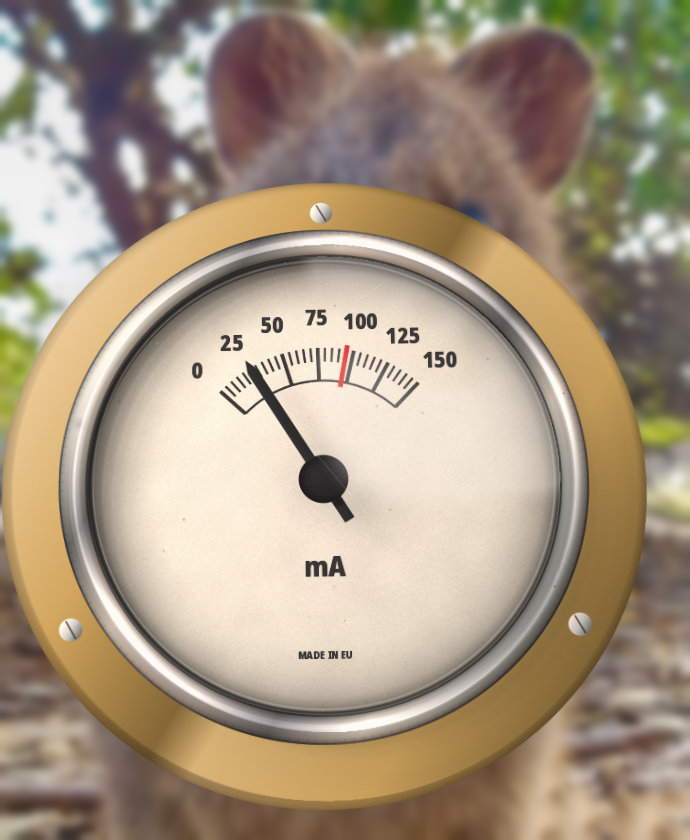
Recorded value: 25 mA
